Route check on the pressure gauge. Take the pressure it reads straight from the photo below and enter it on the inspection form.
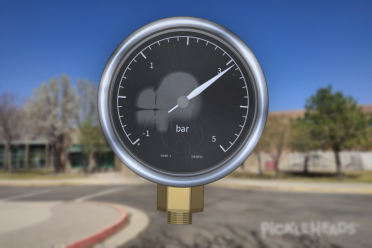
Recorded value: 3.1 bar
